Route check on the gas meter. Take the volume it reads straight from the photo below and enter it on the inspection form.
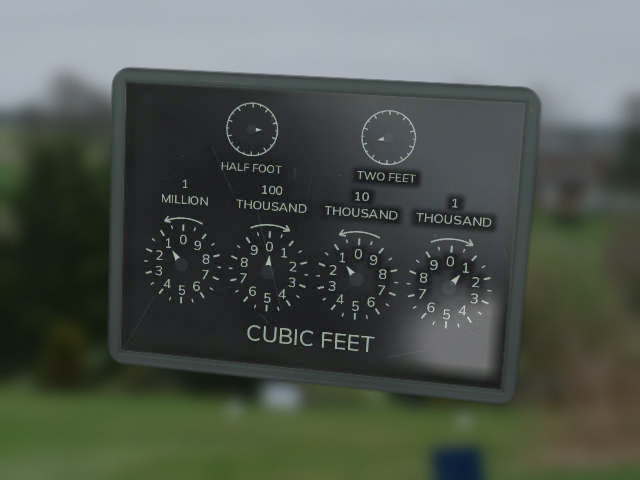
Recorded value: 101100 ft³
